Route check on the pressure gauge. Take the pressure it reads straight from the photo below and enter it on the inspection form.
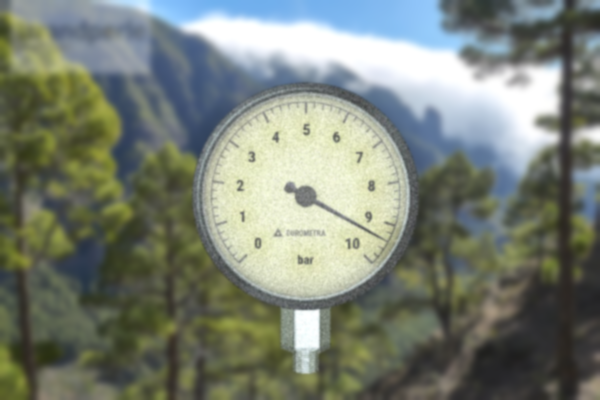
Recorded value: 9.4 bar
